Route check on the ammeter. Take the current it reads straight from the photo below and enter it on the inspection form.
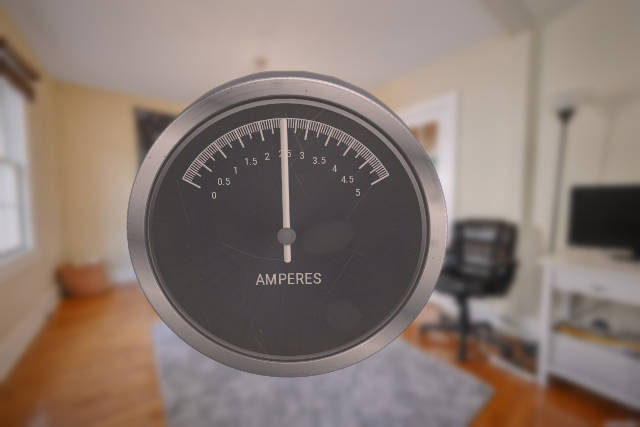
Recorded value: 2.5 A
